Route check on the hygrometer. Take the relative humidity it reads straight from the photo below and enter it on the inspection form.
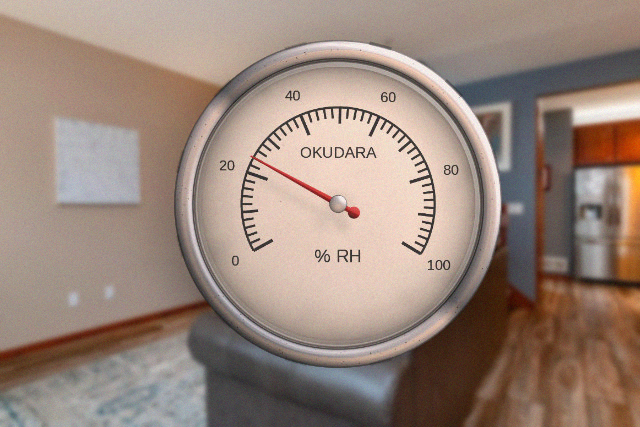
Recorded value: 24 %
